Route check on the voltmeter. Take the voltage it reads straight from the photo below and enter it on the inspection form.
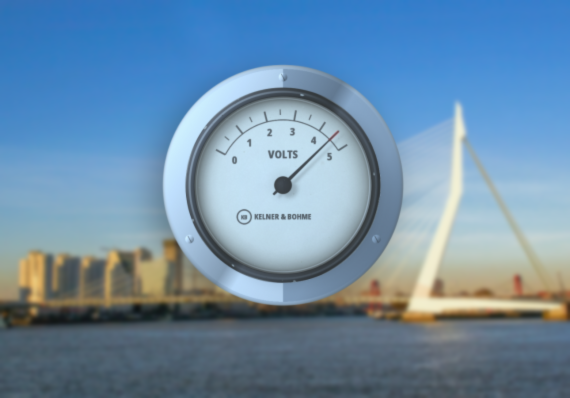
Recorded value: 4.5 V
